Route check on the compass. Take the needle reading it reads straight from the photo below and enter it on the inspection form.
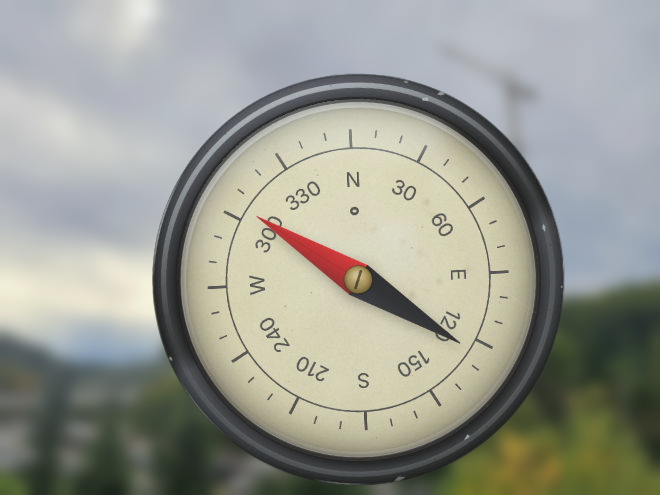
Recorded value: 305 °
